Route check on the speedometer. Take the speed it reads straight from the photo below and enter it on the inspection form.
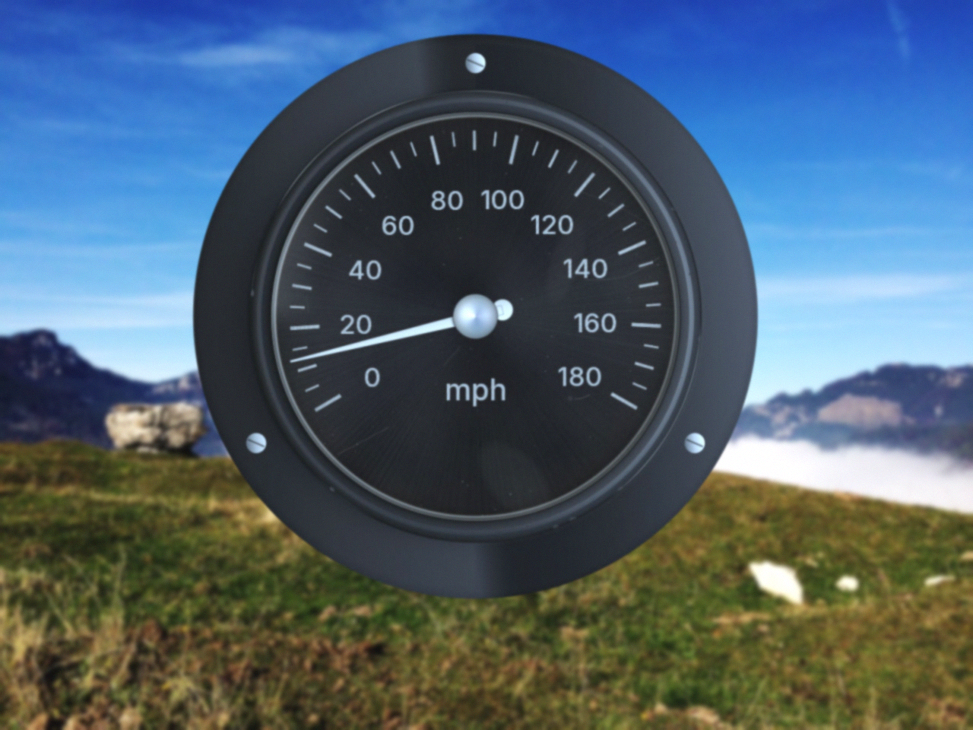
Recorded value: 12.5 mph
